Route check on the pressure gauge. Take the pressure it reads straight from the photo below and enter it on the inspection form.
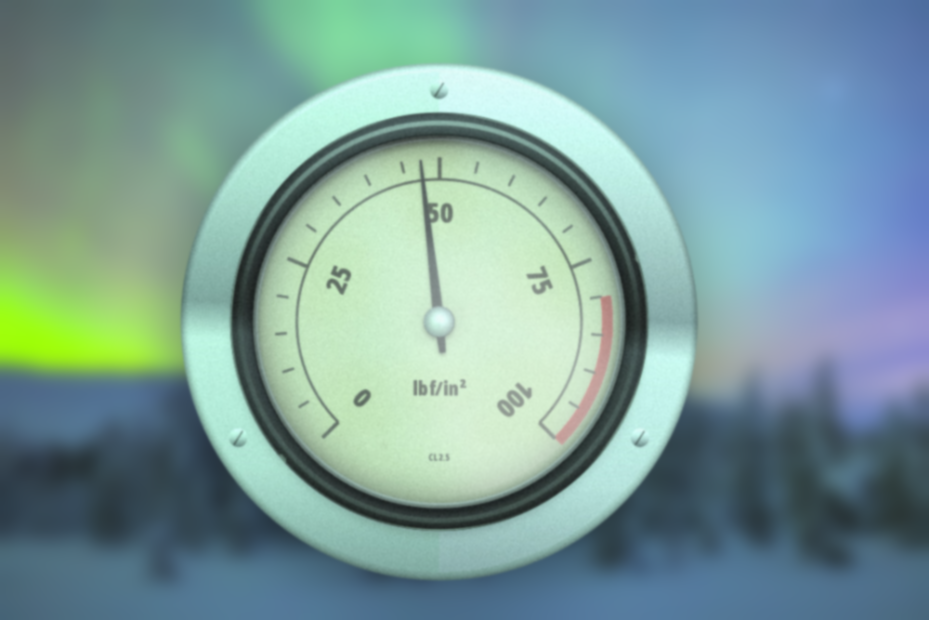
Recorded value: 47.5 psi
